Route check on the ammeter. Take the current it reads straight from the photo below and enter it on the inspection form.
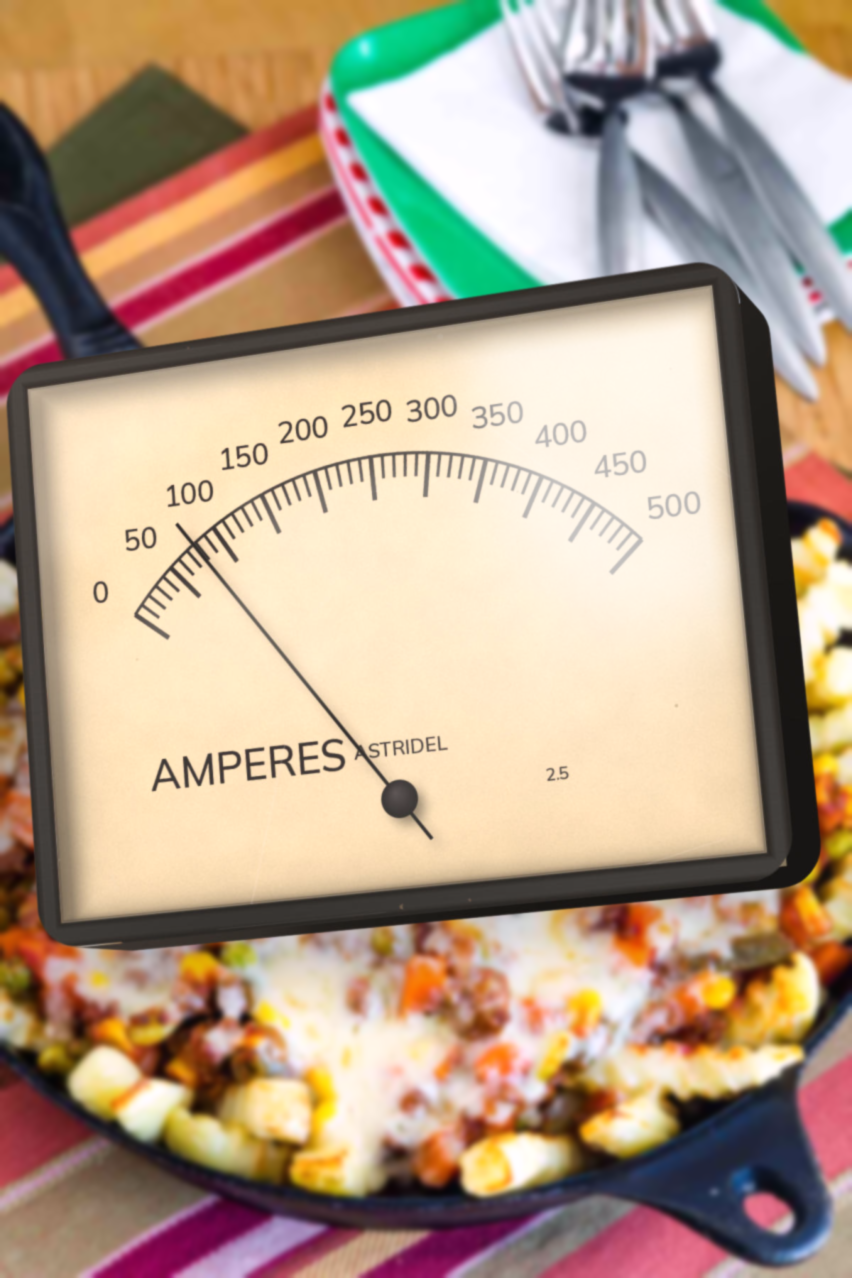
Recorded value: 80 A
